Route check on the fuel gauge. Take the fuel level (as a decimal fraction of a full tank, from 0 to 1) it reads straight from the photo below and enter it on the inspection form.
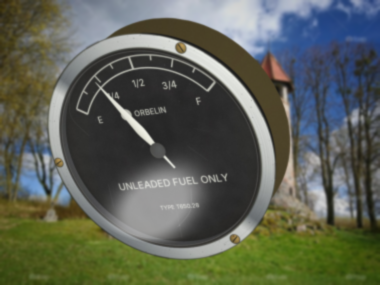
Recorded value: 0.25
